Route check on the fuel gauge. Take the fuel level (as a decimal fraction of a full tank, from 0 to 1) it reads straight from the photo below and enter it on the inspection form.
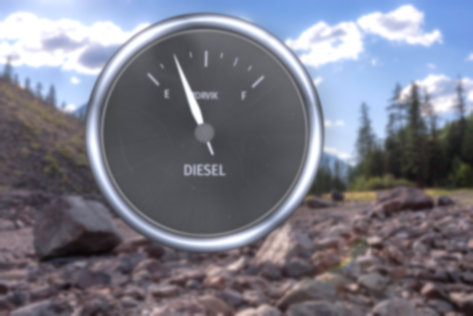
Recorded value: 0.25
